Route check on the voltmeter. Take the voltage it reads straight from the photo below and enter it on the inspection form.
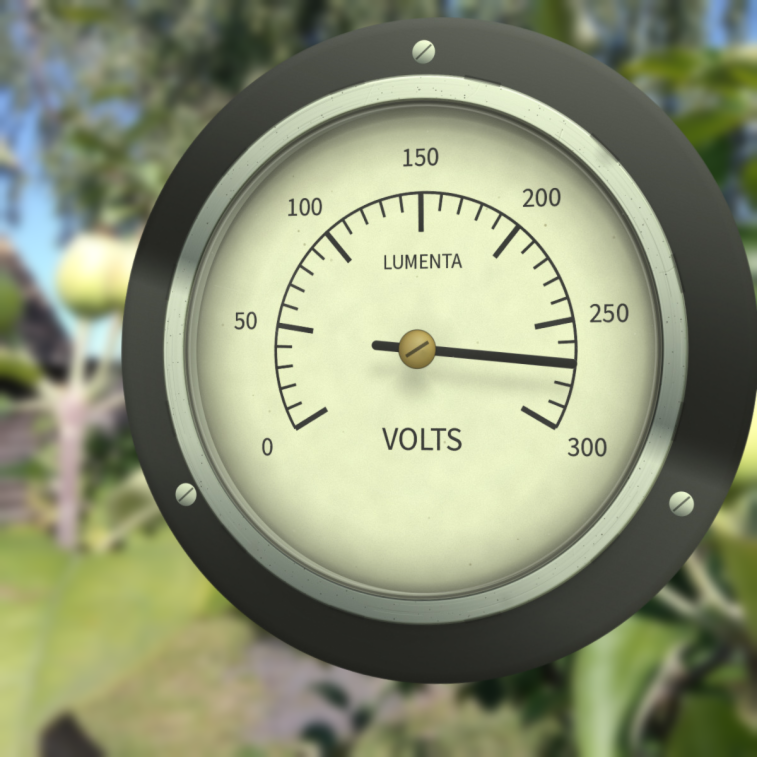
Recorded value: 270 V
